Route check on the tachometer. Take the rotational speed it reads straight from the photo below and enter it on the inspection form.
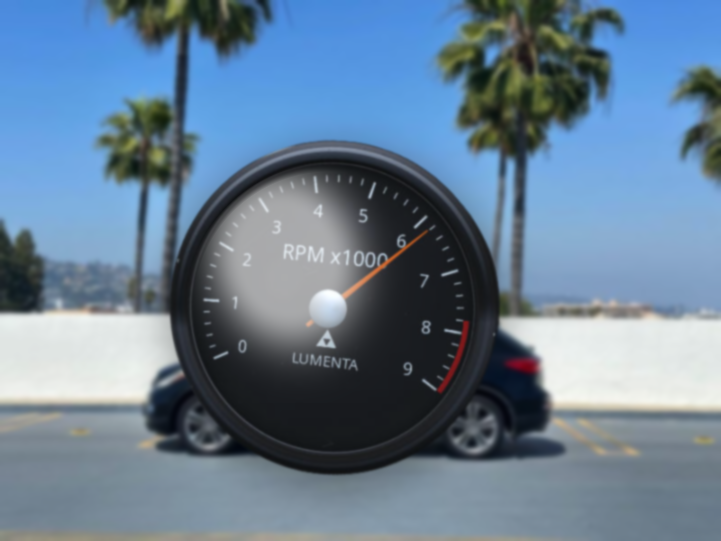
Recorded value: 6200 rpm
